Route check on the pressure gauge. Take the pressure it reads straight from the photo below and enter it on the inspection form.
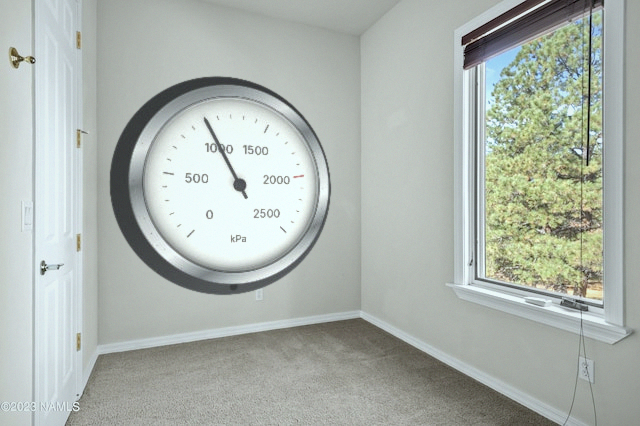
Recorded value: 1000 kPa
